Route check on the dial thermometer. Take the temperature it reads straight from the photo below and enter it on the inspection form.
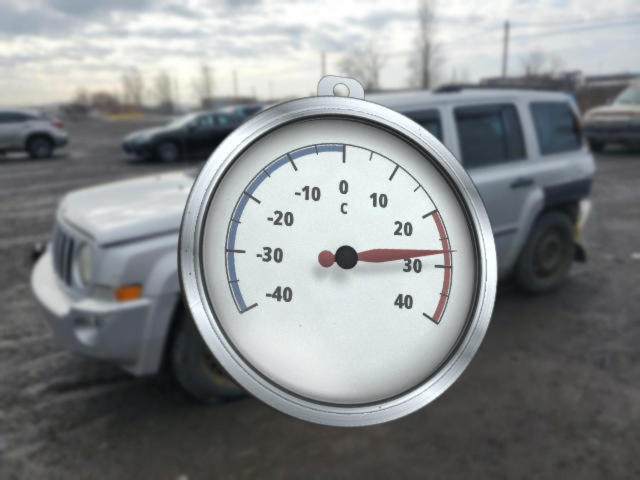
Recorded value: 27.5 °C
